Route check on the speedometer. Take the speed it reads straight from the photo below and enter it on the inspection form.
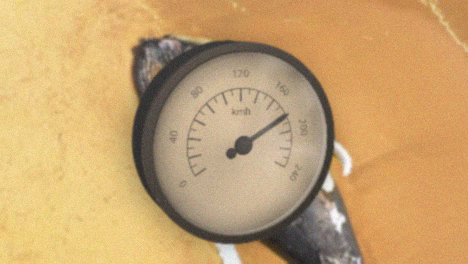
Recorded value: 180 km/h
